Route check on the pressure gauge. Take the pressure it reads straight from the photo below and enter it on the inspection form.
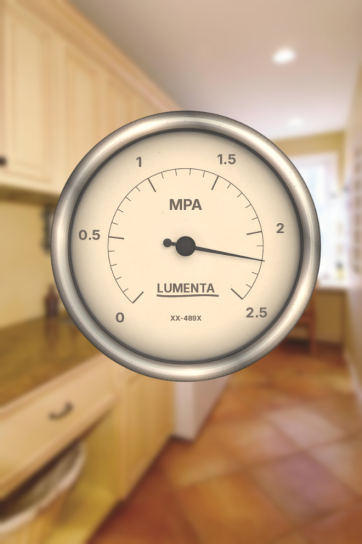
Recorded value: 2.2 MPa
